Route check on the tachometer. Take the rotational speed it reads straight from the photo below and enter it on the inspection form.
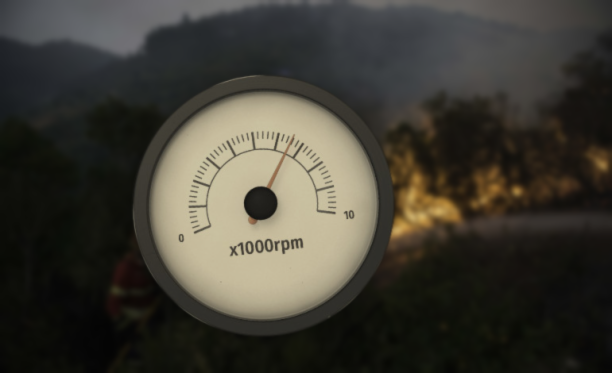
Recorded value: 6600 rpm
